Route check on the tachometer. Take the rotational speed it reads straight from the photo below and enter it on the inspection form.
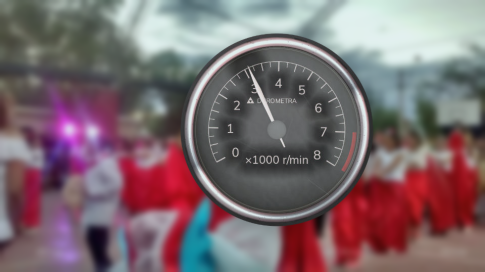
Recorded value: 3125 rpm
